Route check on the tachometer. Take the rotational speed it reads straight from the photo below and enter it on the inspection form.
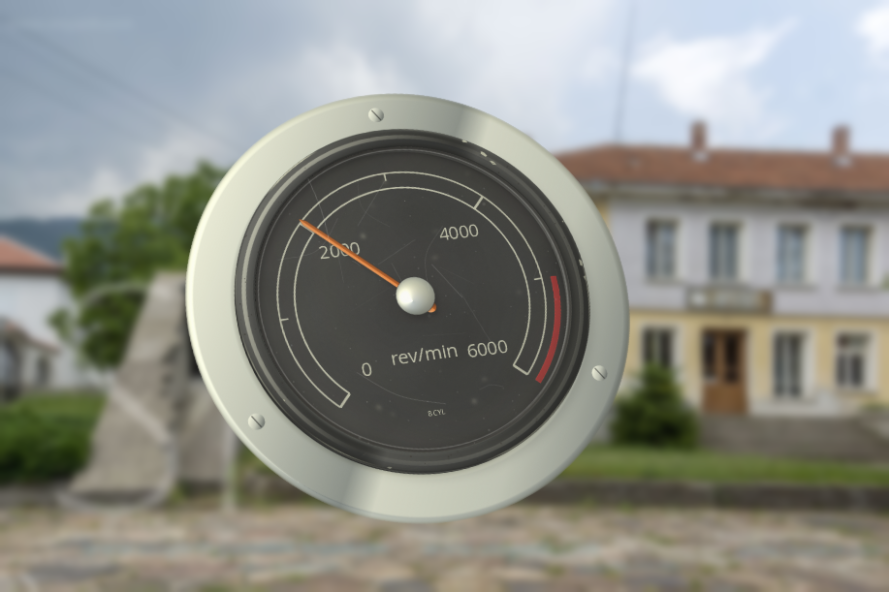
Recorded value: 2000 rpm
